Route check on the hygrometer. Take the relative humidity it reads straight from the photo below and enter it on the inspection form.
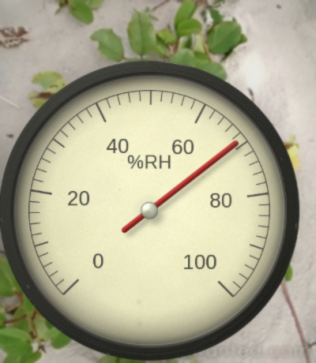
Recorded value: 69 %
